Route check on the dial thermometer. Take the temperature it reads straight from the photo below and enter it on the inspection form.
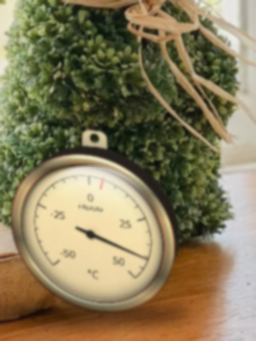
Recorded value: 40 °C
